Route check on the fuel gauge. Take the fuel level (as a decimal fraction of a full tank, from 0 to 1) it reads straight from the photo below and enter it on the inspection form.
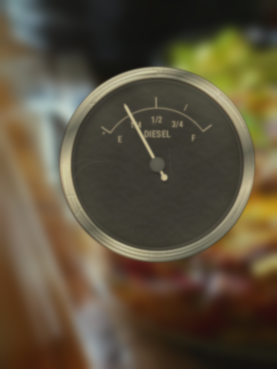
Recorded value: 0.25
